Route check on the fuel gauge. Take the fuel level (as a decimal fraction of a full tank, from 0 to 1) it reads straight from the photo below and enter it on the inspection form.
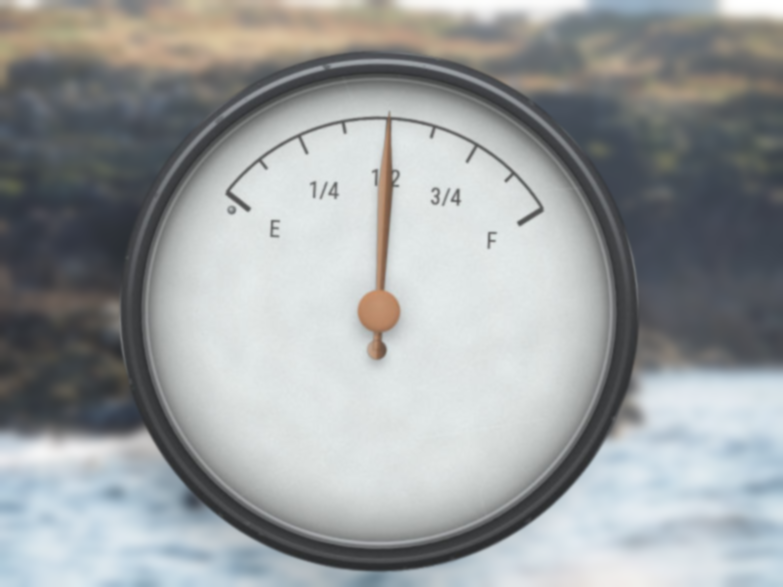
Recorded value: 0.5
